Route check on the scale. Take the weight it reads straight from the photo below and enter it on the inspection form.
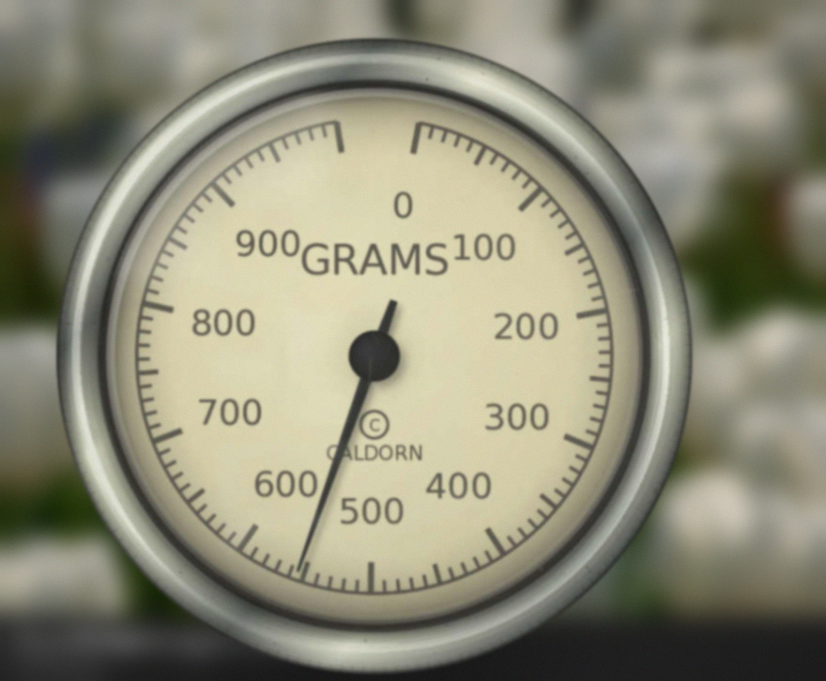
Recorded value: 555 g
